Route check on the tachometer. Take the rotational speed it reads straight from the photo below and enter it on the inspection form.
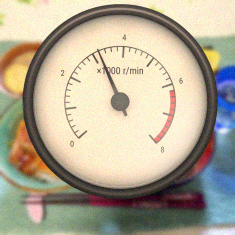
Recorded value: 3200 rpm
